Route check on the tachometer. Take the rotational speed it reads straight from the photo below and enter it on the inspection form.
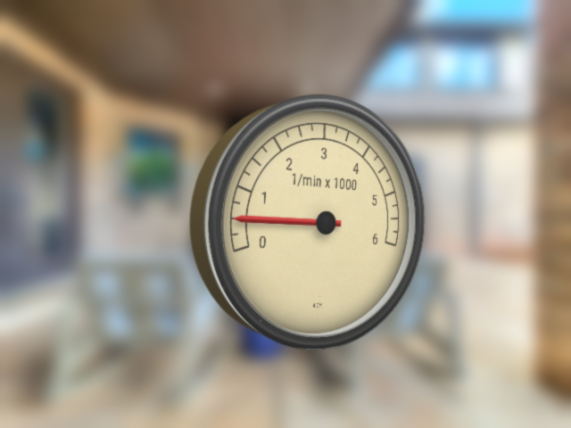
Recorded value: 500 rpm
